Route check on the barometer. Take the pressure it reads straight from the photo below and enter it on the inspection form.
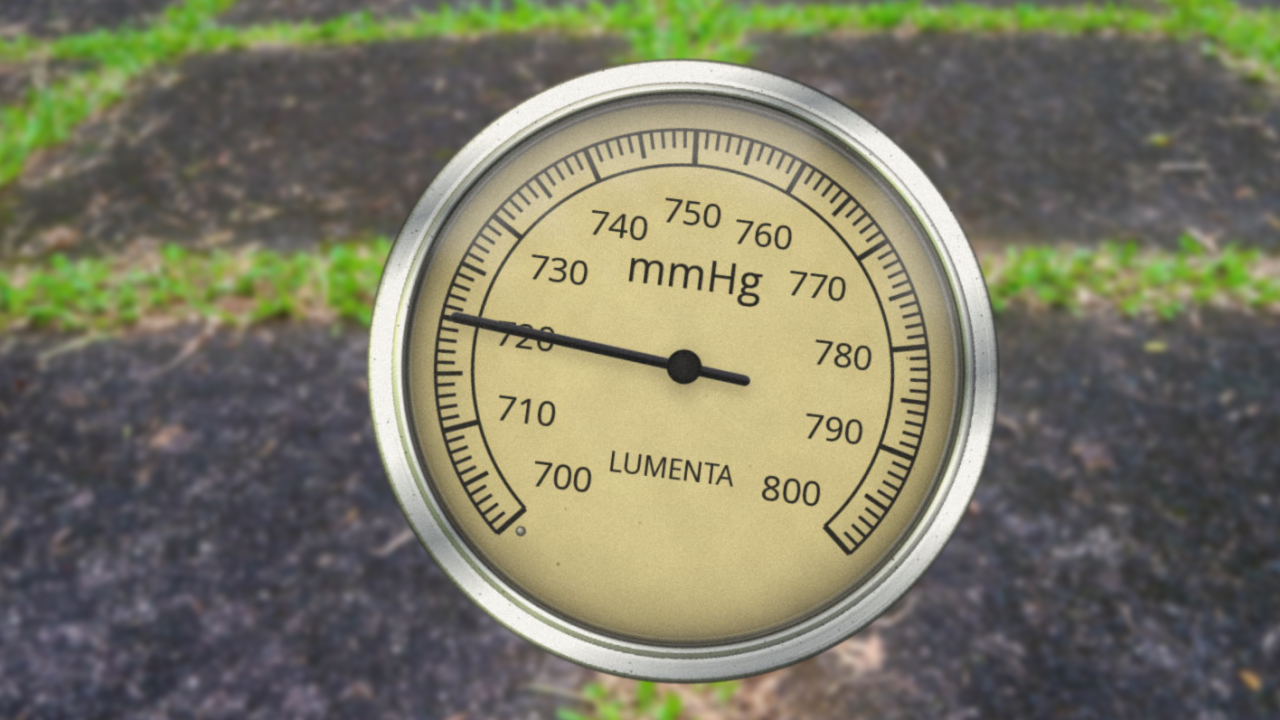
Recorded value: 720 mmHg
